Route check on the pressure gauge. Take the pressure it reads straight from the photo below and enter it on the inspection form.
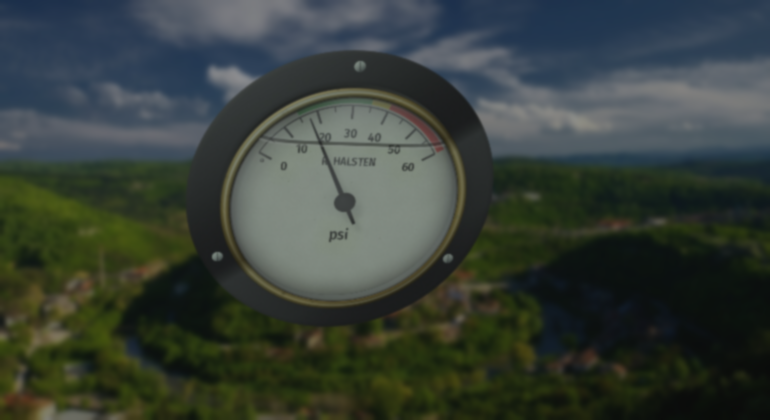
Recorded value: 17.5 psi
